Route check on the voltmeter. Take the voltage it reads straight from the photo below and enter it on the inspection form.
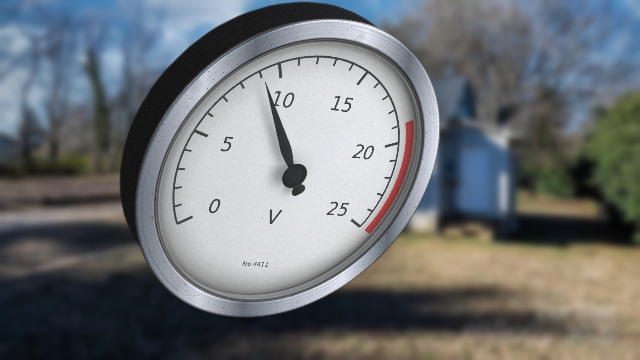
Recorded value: 9 V
